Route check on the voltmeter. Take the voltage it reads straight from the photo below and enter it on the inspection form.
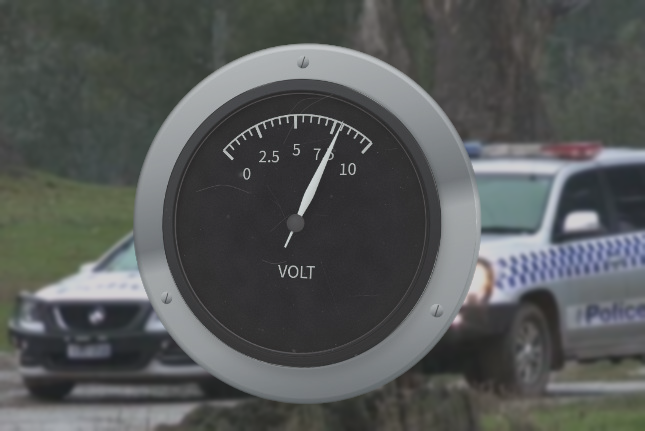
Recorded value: 8 V
